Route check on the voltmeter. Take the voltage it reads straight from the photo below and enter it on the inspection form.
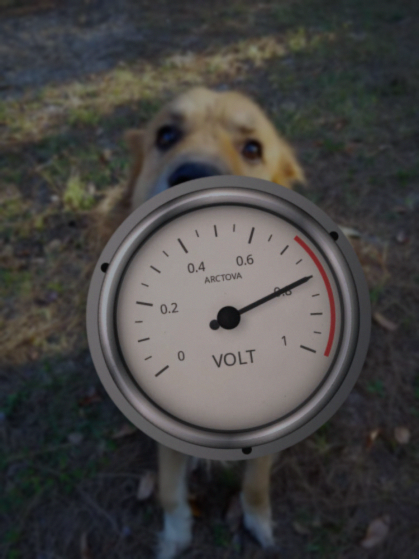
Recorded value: 0.8 V
